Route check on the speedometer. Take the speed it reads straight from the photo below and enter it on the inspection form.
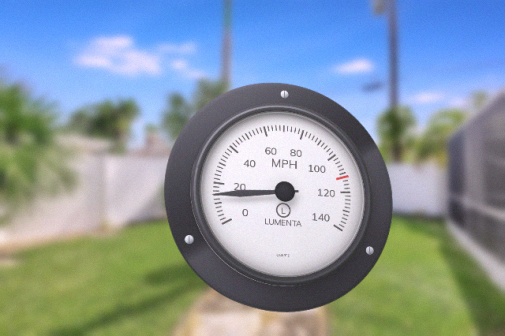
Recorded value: 14 mph
